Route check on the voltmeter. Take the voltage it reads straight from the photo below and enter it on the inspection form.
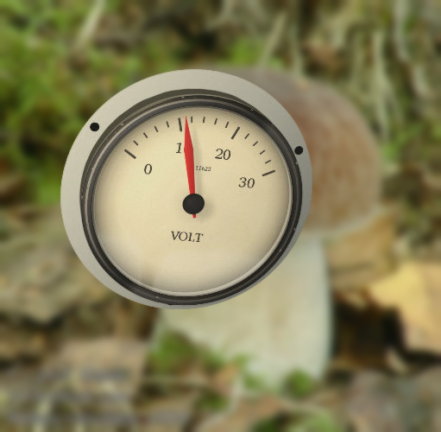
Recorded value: 11 V
